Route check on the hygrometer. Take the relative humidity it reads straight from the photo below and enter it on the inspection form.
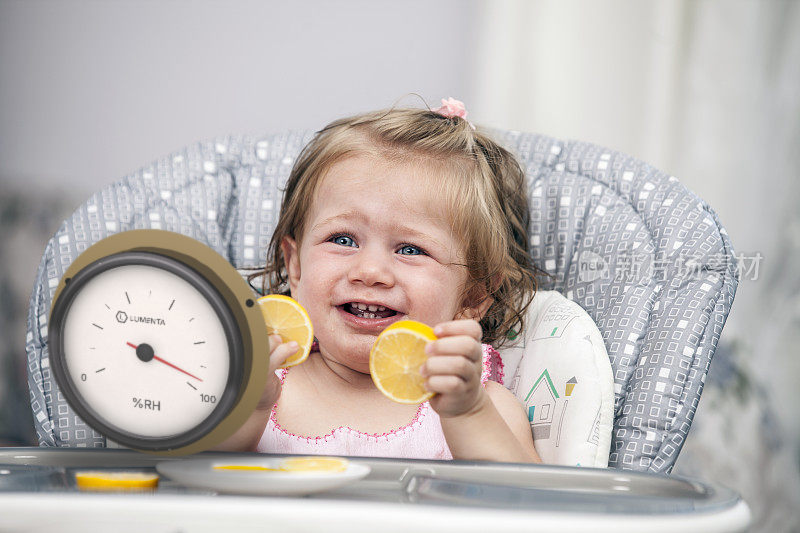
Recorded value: 95 %
